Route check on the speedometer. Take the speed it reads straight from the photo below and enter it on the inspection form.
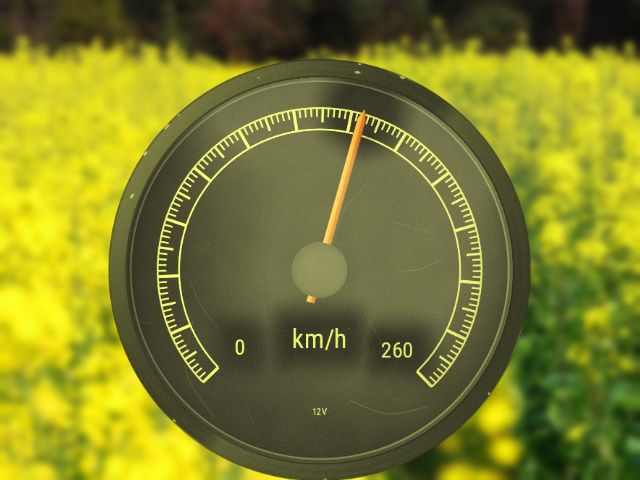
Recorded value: 144 km/h
